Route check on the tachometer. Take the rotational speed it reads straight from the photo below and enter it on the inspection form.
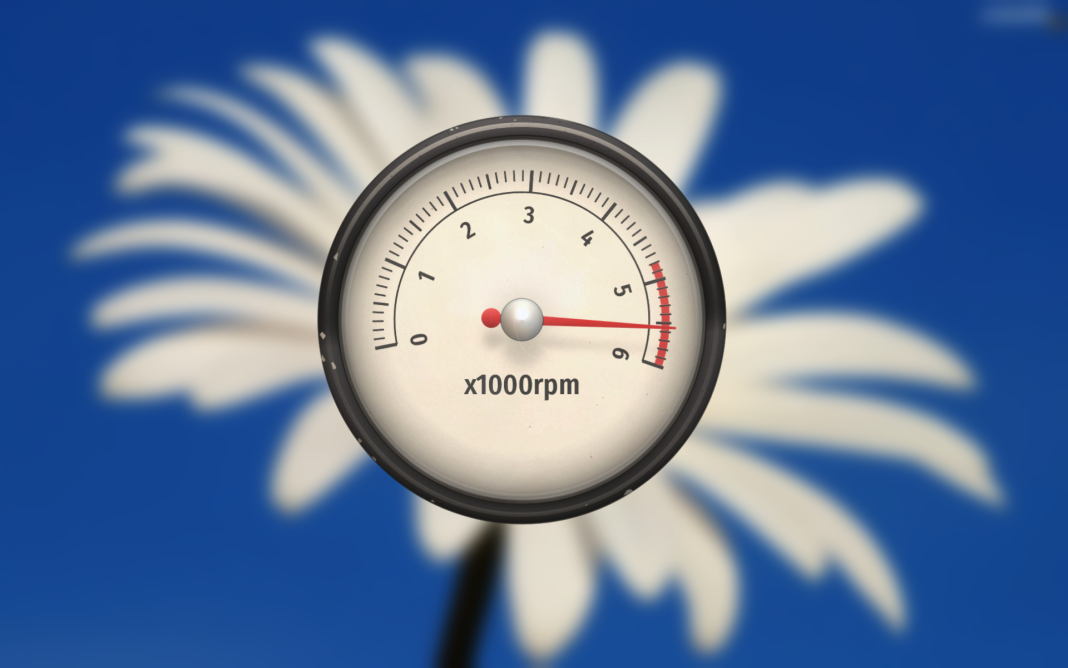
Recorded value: 5550 rpm
